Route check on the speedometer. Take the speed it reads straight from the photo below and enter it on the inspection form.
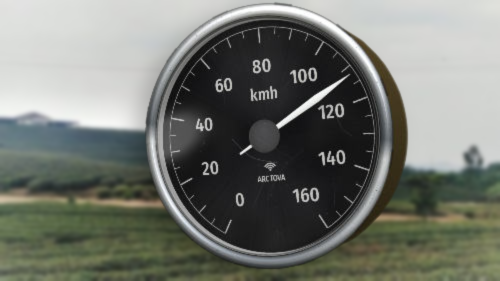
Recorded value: 112.5 km/h
